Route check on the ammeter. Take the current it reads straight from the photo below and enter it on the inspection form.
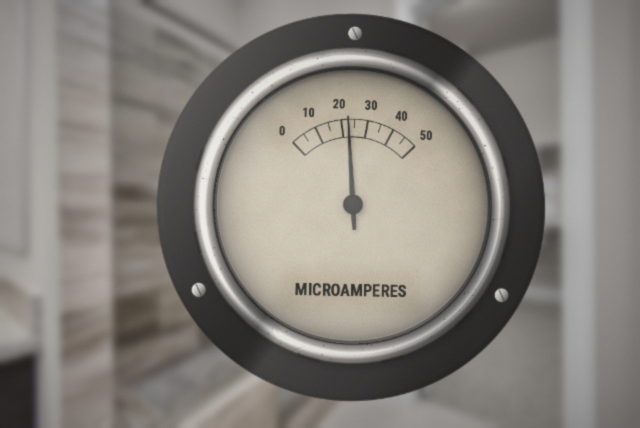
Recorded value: 22.5 µA
